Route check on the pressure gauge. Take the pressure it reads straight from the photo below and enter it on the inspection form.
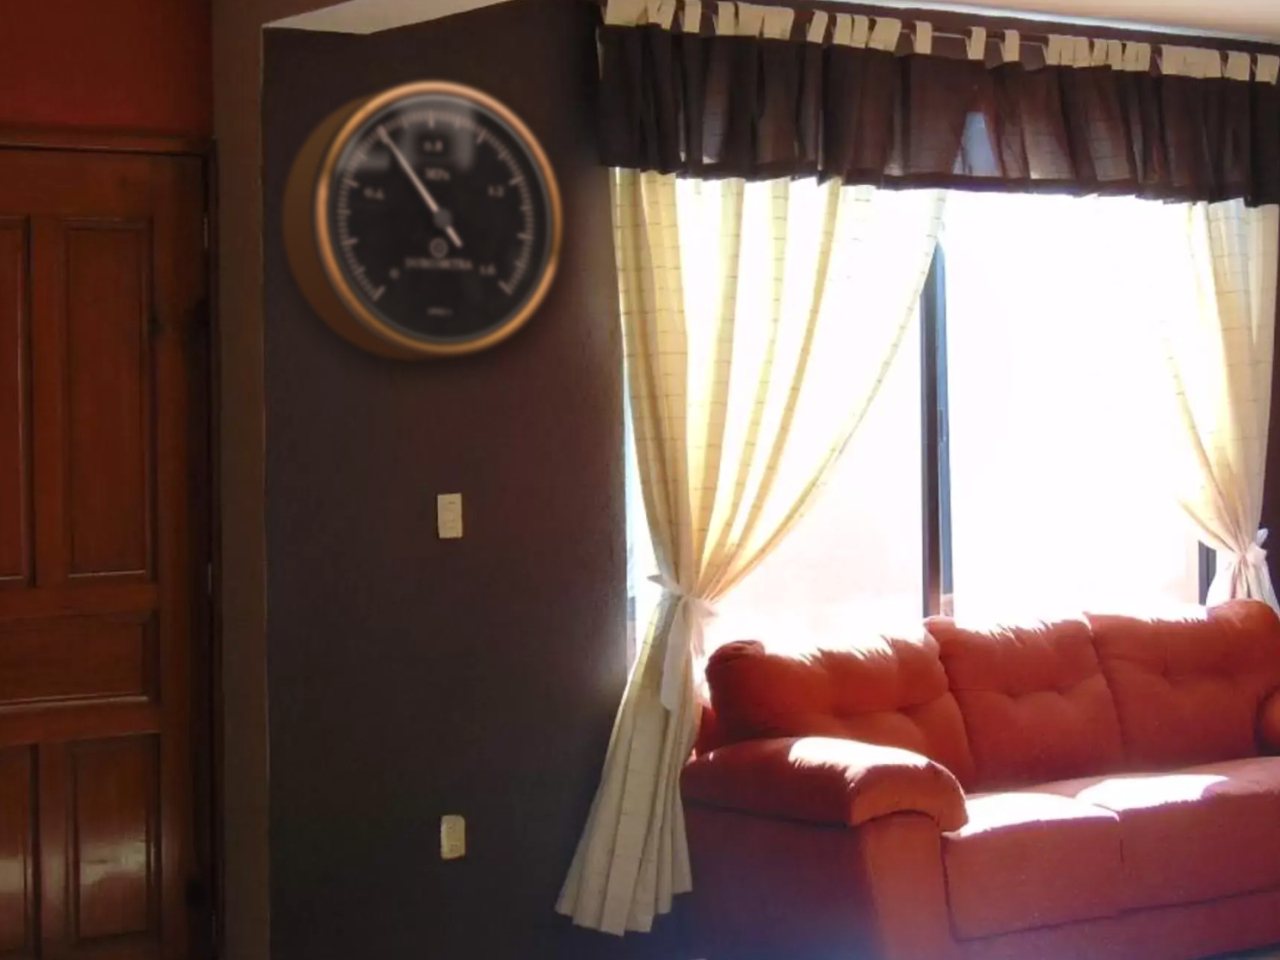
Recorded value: 0.6 MPa
